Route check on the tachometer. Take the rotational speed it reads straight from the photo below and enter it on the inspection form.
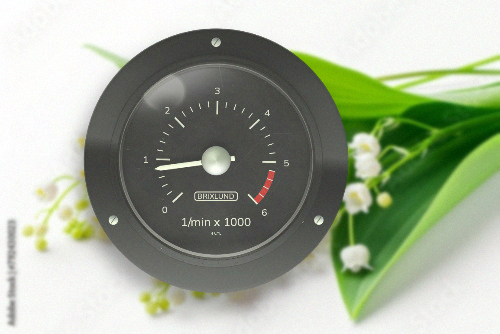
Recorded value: 800 rpm
